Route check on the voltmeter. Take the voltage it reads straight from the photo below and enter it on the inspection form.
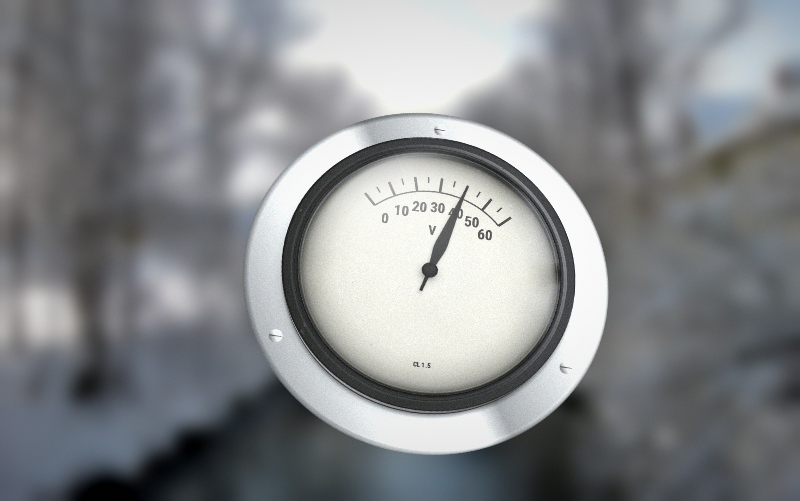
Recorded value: 40 V
